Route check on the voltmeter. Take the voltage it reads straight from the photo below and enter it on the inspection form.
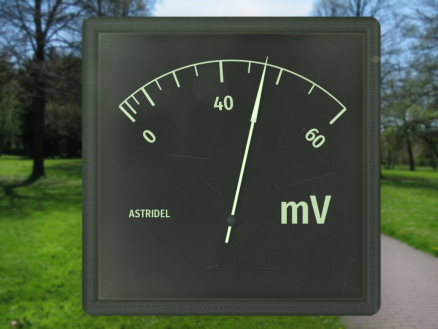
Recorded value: 47.5 mV
